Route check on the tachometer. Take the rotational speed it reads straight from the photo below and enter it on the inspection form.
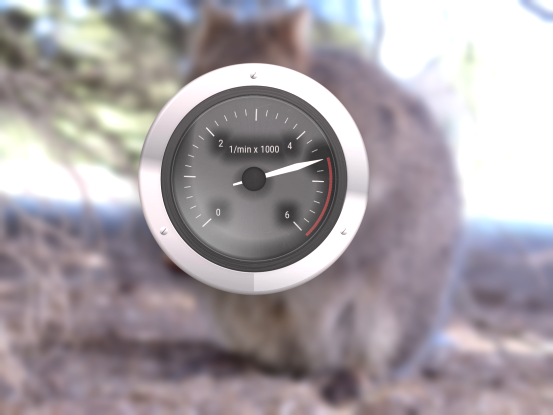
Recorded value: 4600 rpm
